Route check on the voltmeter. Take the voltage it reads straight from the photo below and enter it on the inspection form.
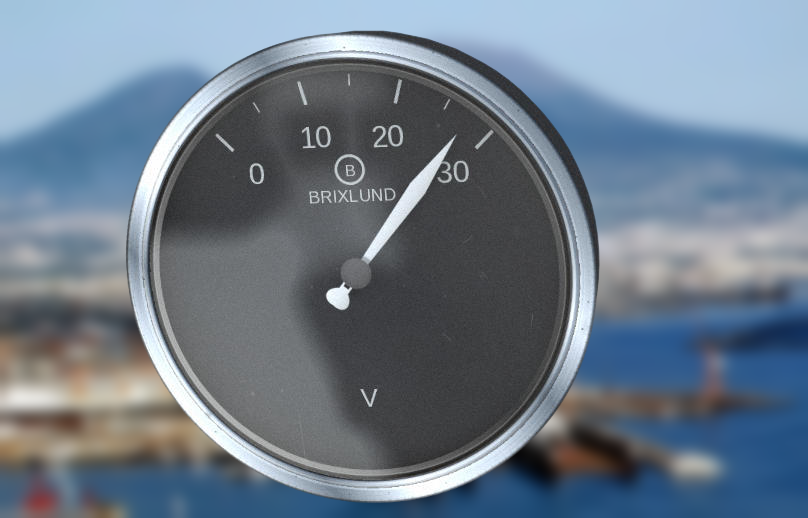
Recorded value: 27.5 V
